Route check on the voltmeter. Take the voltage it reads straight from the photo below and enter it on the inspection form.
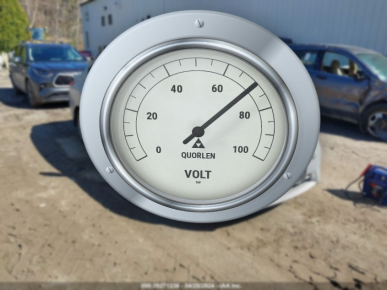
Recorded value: 70 V
